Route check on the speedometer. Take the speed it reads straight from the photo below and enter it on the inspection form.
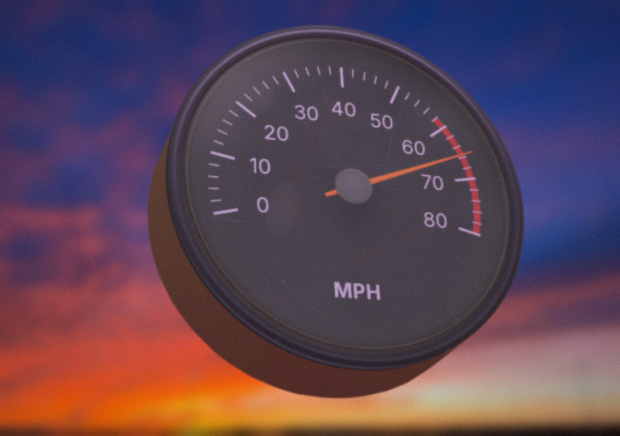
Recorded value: 66 mph
